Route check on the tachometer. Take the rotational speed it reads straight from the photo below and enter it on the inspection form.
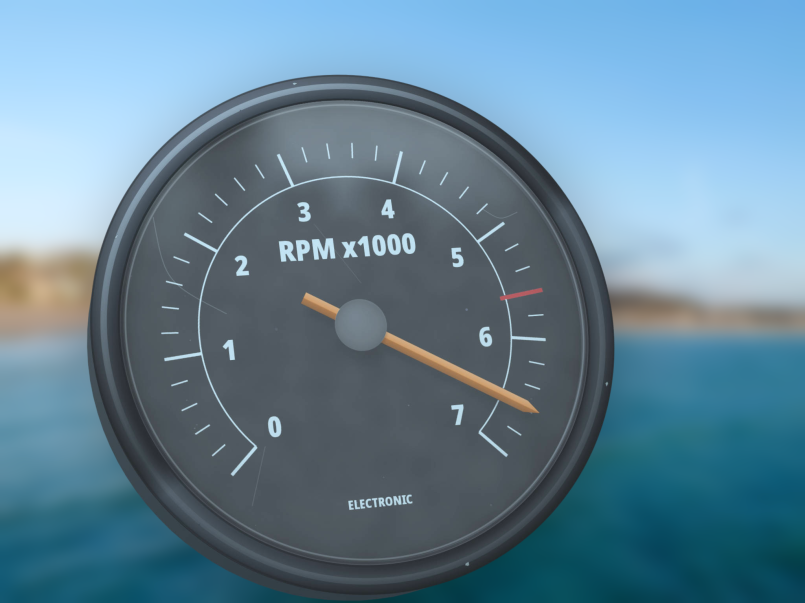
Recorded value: 6600 rpm
